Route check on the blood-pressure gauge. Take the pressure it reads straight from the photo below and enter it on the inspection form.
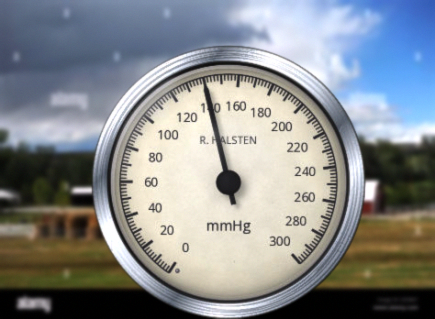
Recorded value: 140 mmHg
